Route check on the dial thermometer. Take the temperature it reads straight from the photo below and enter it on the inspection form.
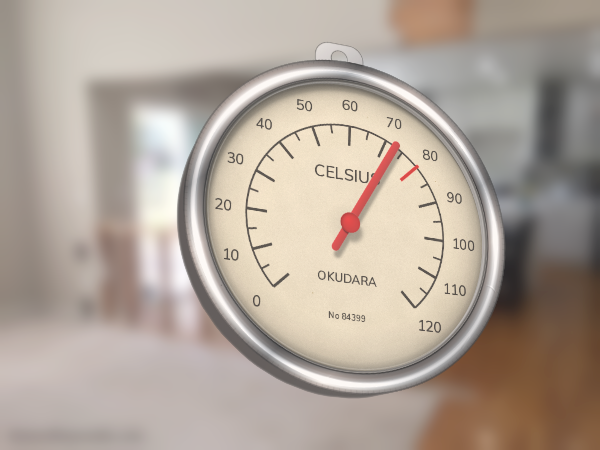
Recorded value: 72.5 °C
